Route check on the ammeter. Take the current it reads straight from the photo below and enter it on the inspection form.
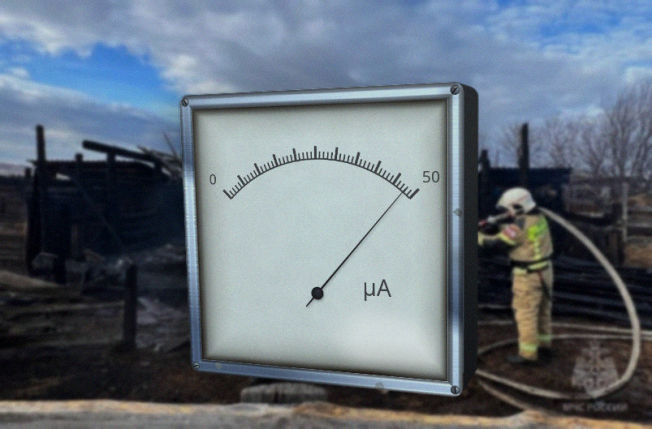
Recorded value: 48 µA
